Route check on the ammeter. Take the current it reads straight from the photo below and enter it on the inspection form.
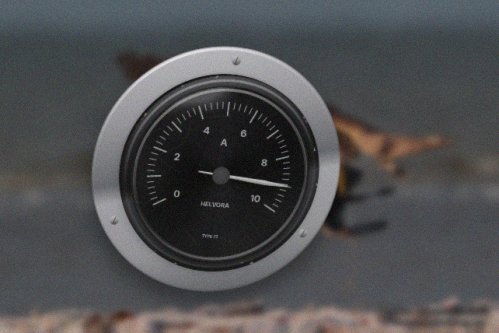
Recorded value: 9 A
